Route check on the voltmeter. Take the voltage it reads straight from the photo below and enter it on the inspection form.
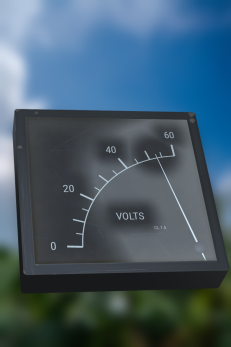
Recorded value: 52.5 V
